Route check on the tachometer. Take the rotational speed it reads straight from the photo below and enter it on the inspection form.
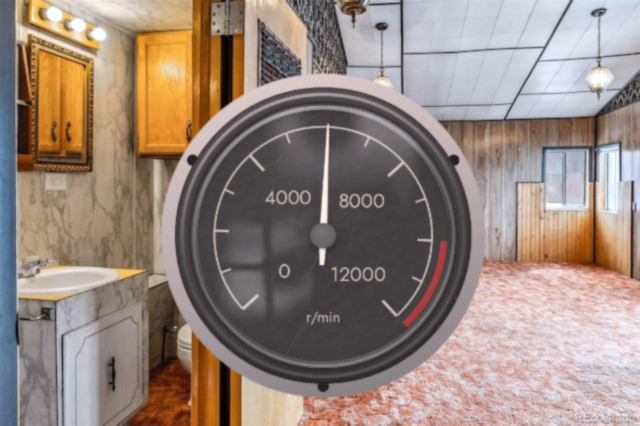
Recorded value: 6000 rpm
